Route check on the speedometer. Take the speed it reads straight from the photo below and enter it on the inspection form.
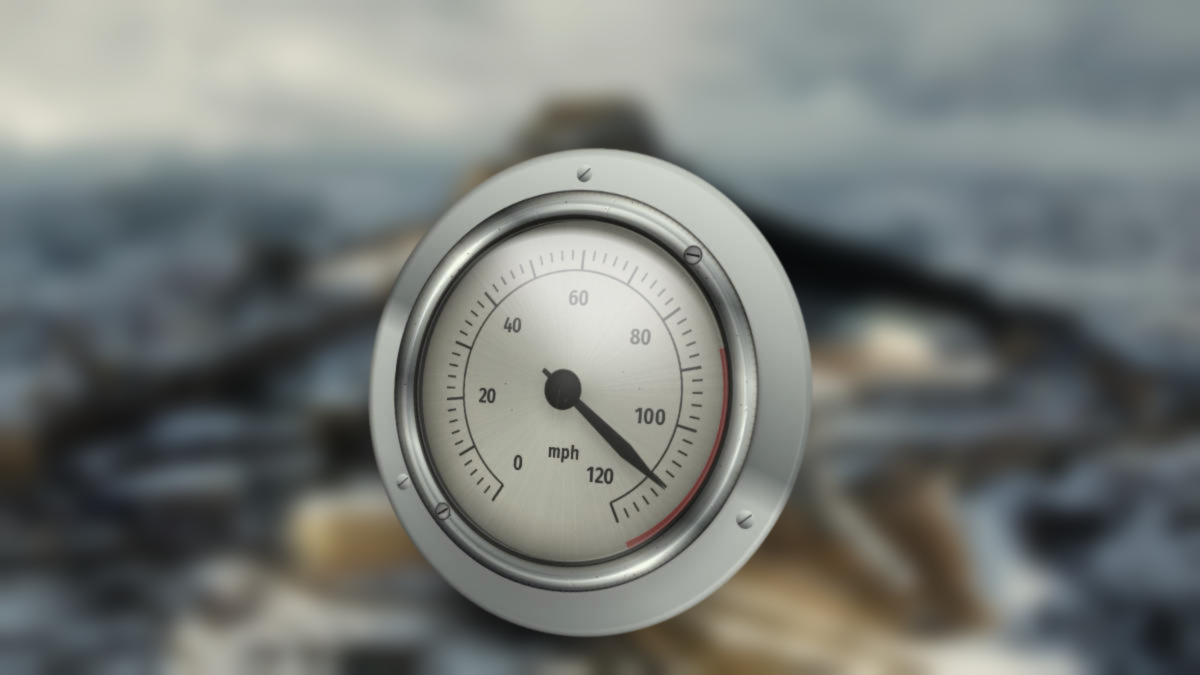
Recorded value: 110 mph
